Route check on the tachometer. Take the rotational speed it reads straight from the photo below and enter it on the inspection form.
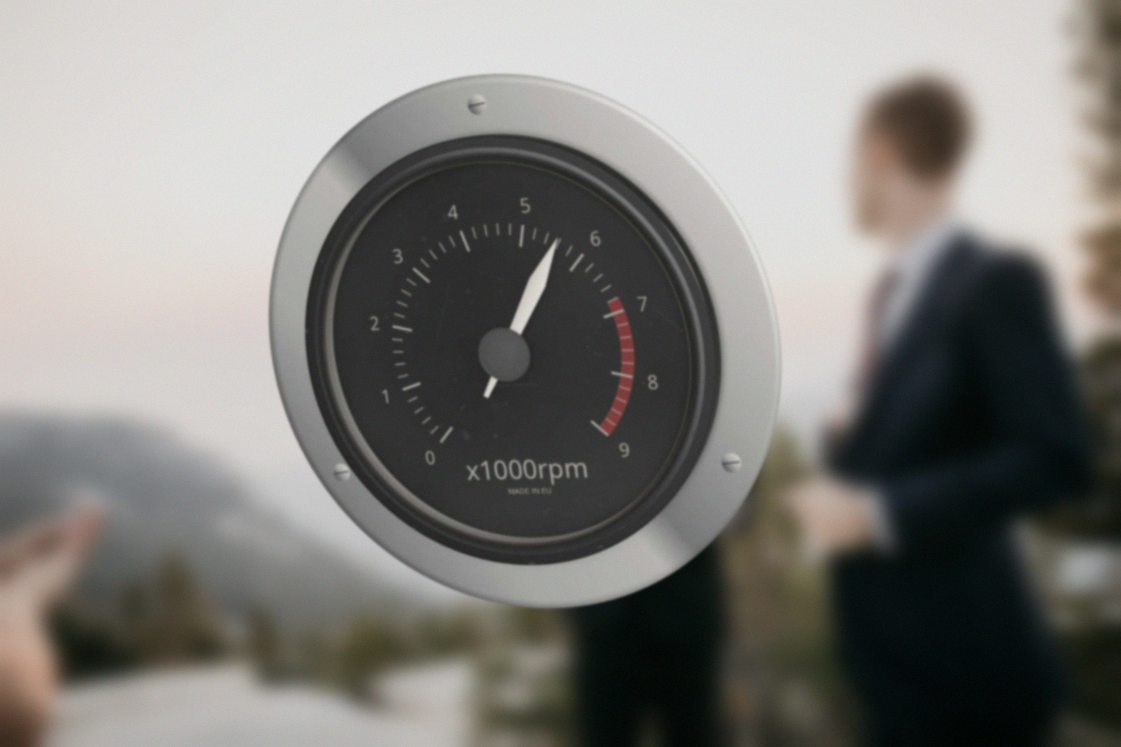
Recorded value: 5600 rpm
